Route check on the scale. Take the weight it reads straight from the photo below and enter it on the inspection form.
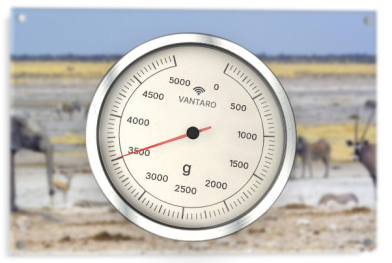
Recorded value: 3500 g
